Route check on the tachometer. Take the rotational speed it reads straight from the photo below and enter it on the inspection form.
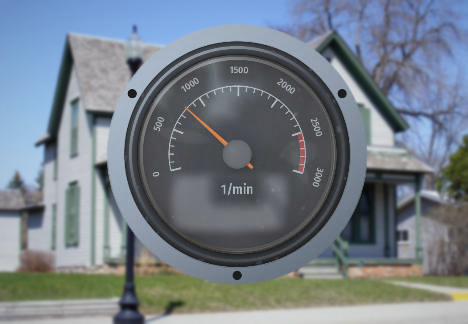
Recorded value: 800 rpm
